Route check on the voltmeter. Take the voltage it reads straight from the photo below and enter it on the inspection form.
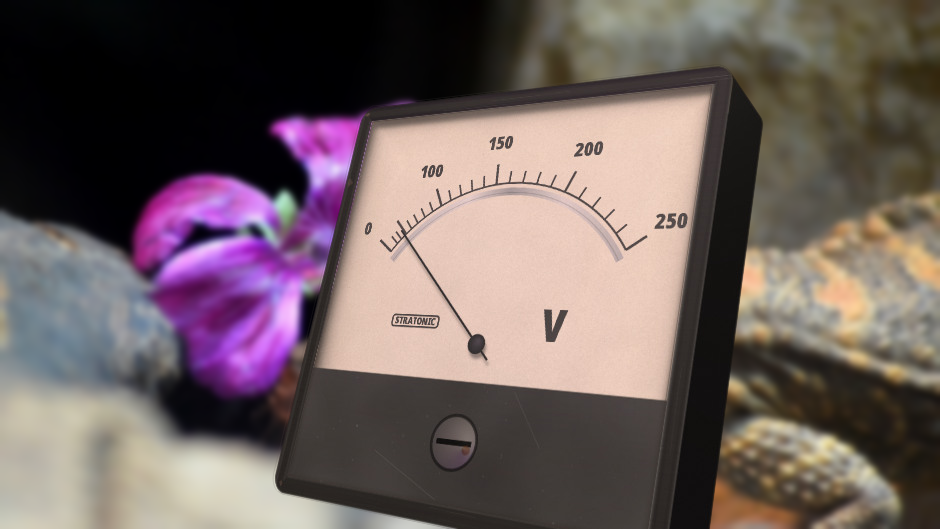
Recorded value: 50 V
